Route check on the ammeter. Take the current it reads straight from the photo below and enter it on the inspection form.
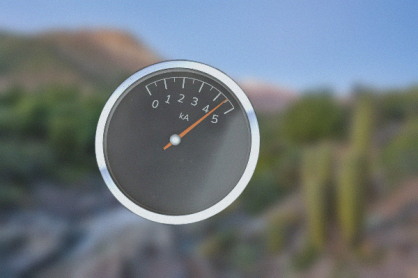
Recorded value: 4.5 kA
